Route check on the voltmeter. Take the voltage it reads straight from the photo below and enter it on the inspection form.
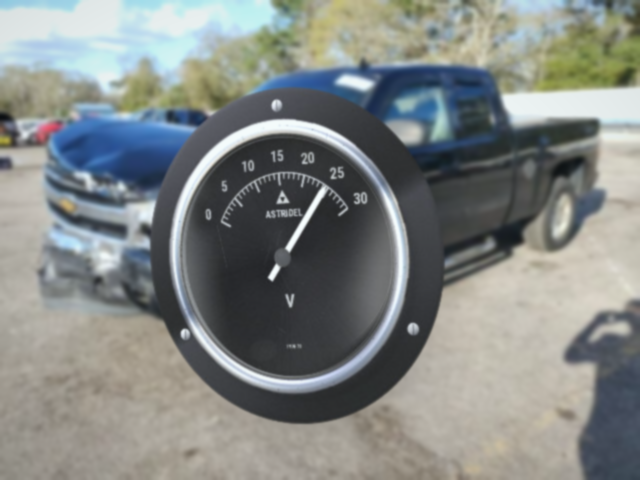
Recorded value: 25 V
